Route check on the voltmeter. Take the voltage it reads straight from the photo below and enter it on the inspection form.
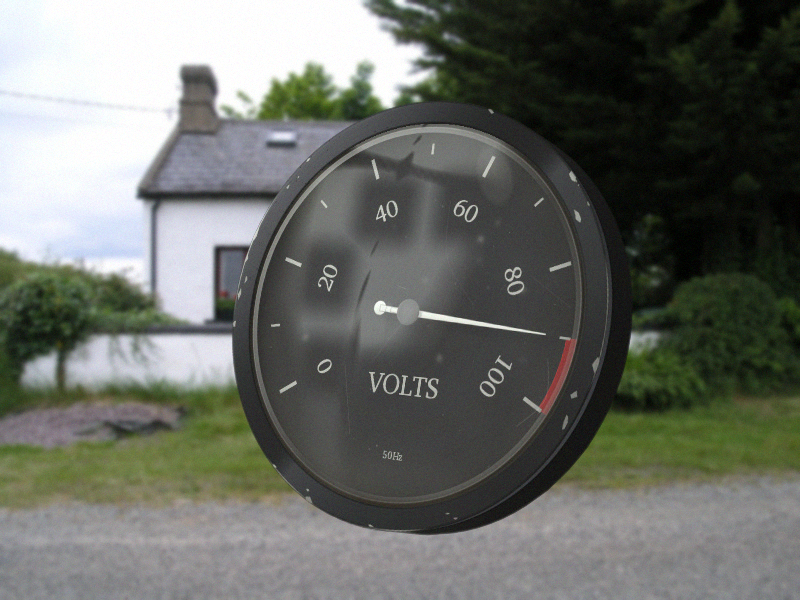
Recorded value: 90 V
